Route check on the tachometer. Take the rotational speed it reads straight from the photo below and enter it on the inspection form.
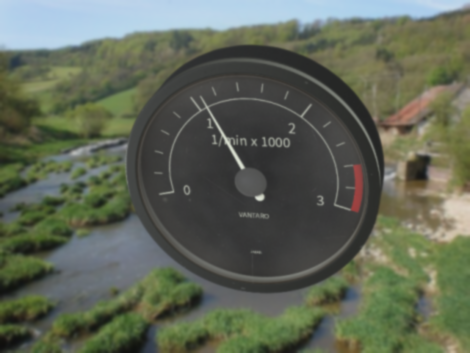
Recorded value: 1100 rpm
